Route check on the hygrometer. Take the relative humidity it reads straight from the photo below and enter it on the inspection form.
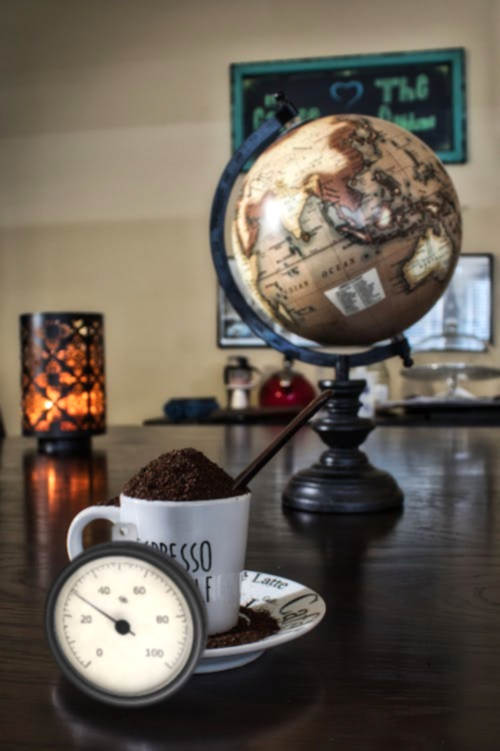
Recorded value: 30 %
